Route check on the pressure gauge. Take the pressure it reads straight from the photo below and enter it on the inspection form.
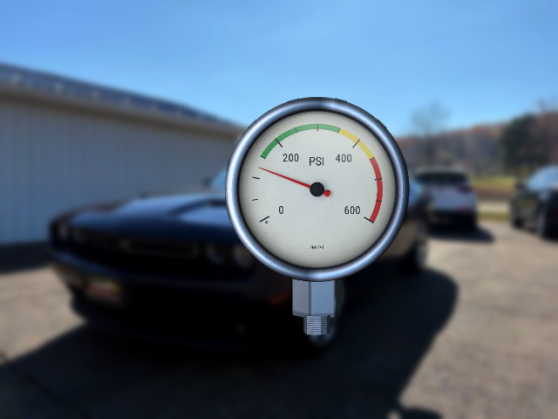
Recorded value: 125 psi
